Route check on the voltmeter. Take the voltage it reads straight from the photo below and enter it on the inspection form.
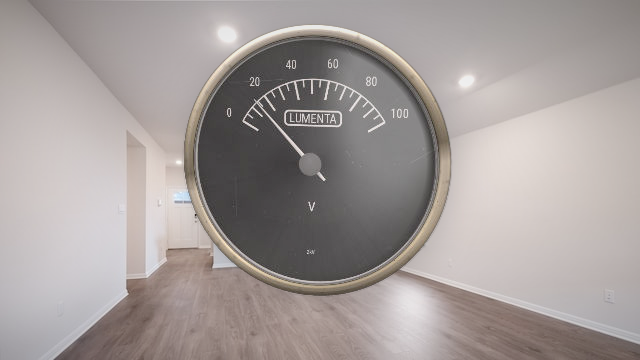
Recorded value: 15 V
